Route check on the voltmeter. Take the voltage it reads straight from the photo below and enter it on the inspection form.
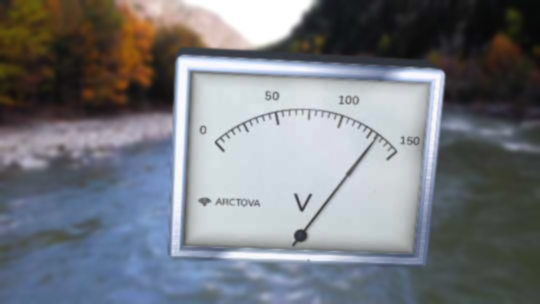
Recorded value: 130 V
